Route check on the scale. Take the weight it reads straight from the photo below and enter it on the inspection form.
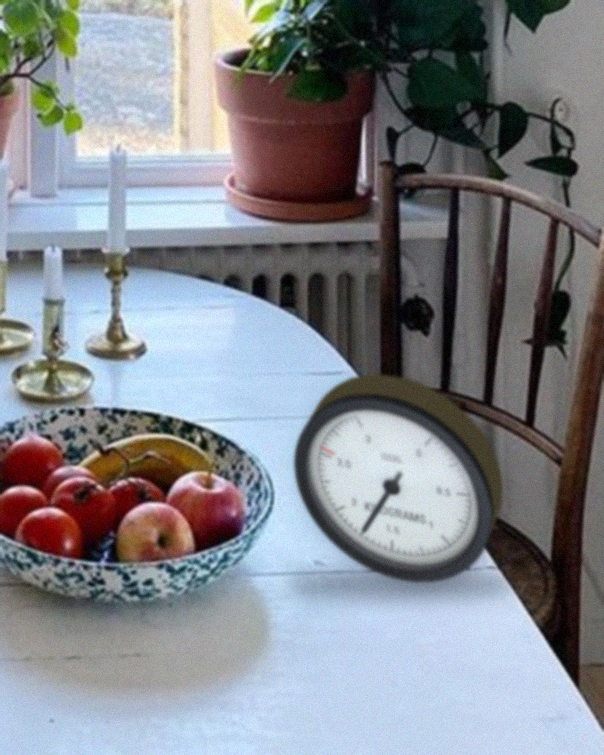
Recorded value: 1.75 kg
